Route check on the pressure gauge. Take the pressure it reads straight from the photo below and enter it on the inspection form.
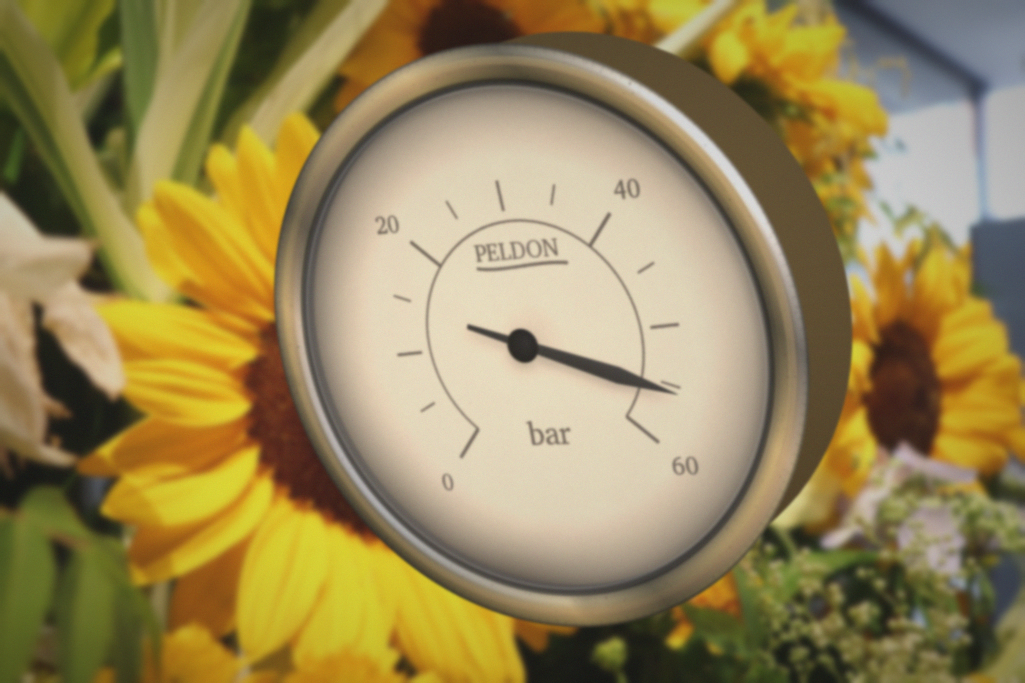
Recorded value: 55 bar
